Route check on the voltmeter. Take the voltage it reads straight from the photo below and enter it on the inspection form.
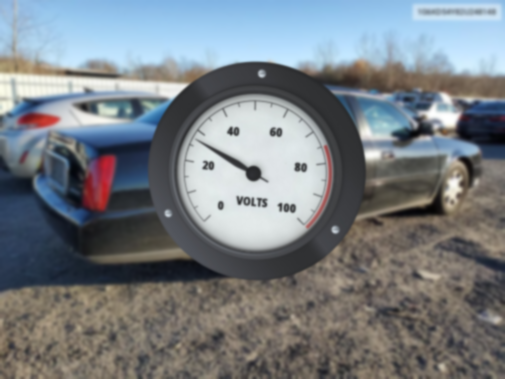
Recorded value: 27.5 V
